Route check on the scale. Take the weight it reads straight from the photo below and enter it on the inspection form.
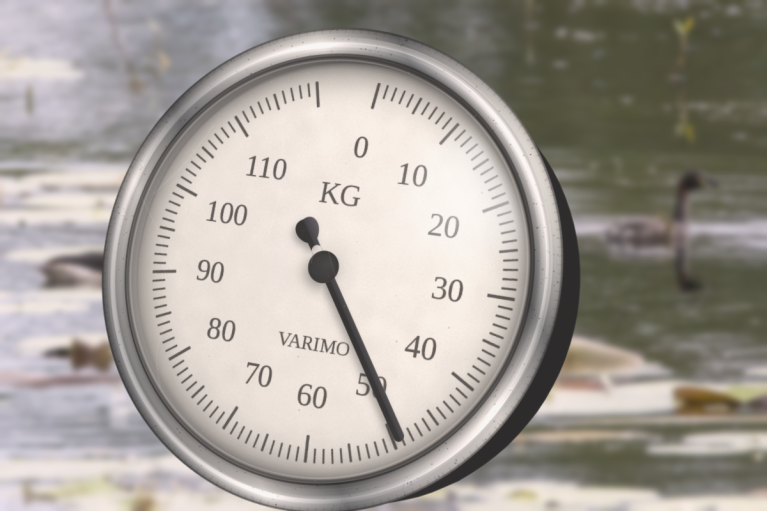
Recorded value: 49 kg
